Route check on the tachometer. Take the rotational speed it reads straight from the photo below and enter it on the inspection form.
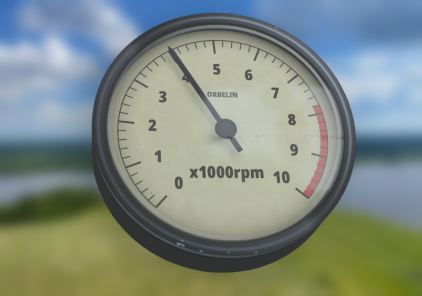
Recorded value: 4000 rpm
